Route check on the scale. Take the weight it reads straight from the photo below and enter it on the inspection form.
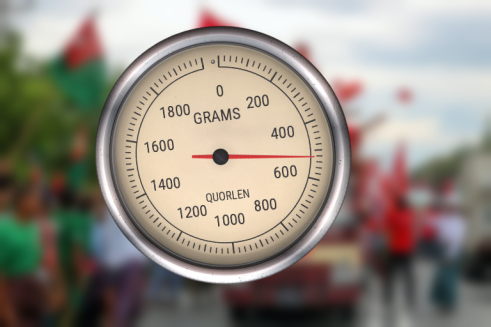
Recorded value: 520 g
